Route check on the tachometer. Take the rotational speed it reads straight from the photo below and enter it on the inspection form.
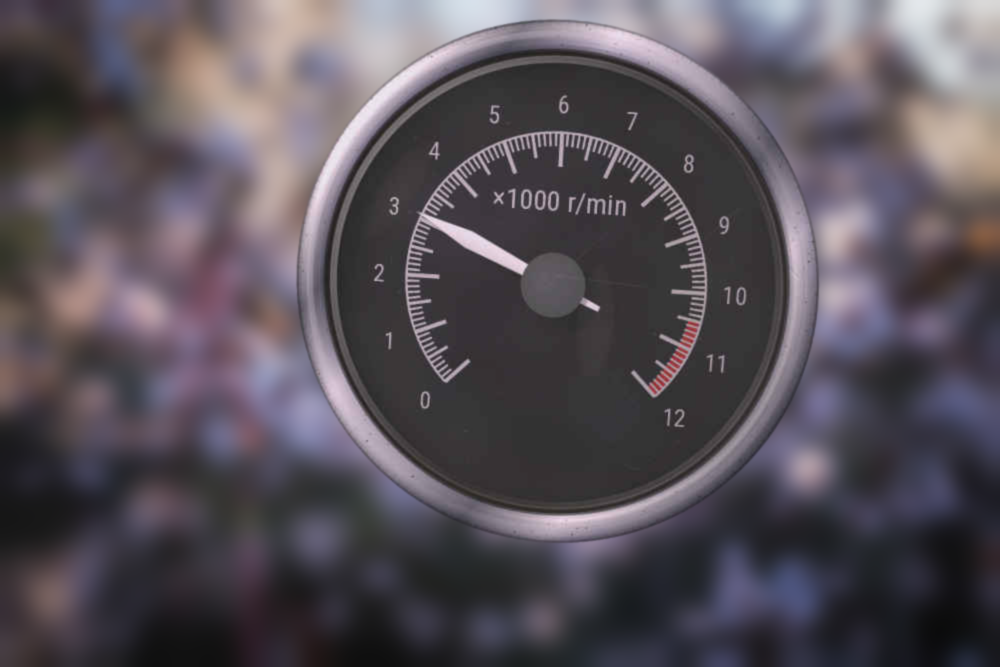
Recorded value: 3100 rpm
